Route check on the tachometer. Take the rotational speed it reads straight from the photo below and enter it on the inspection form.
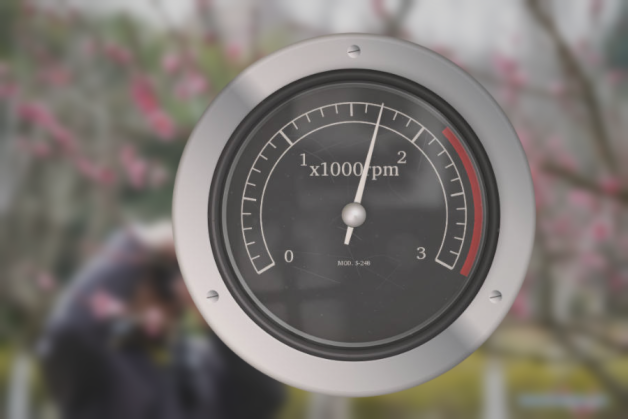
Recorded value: 1700 rpm
